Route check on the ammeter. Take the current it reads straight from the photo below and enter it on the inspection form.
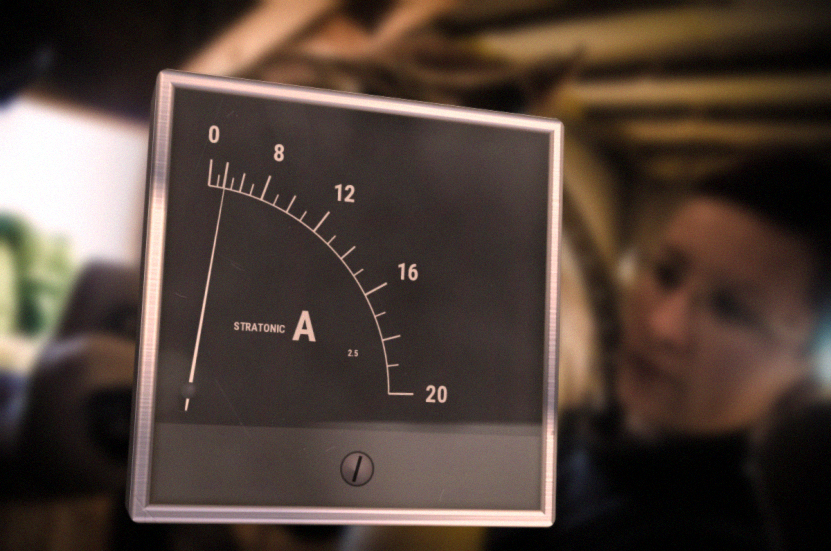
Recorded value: 4 A
